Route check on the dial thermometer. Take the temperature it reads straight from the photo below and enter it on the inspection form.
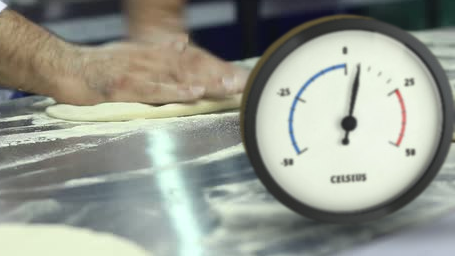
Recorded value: 5 °C
